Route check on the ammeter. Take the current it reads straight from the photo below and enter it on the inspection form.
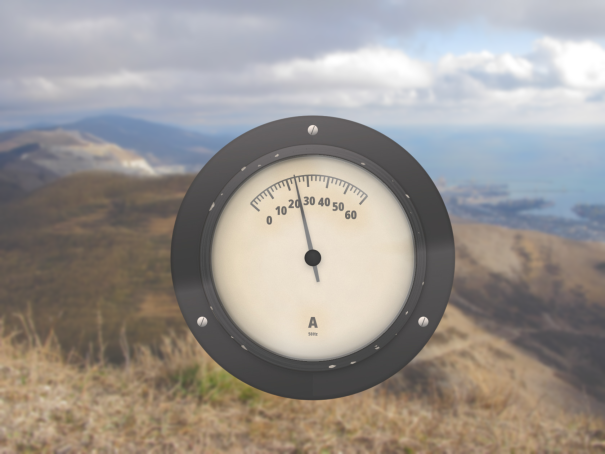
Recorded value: 24 A
